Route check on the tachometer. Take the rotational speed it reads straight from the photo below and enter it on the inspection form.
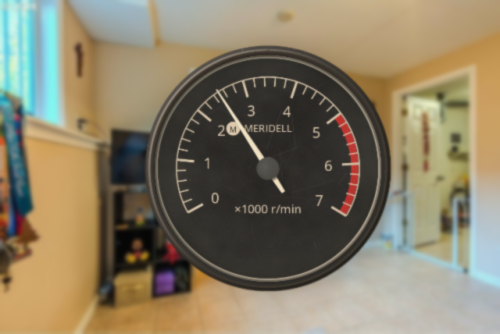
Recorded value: 2500 rpm
